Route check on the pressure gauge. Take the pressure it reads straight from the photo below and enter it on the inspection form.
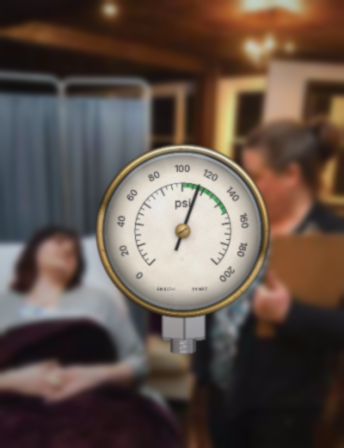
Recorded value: 115 psi
